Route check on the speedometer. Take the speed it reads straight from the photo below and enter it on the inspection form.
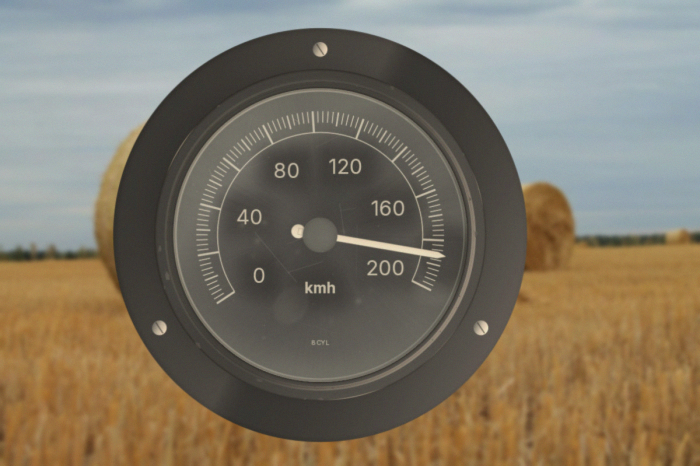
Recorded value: 186 km/h
